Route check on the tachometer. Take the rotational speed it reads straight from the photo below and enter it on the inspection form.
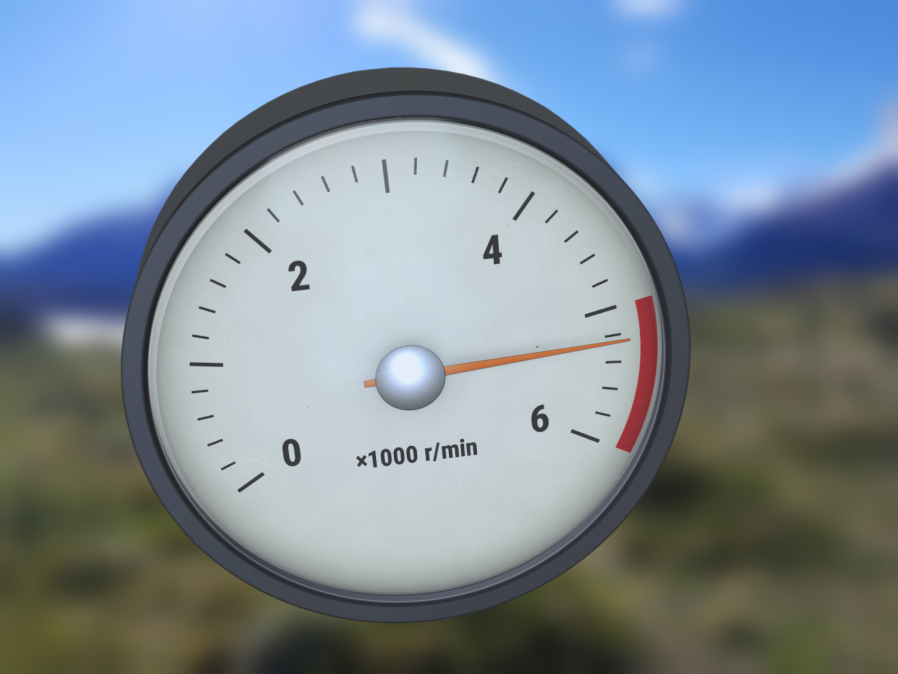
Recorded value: 5200 rpm
